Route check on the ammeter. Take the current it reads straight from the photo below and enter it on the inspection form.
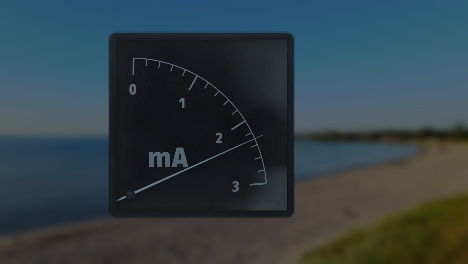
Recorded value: 2.3 mA
